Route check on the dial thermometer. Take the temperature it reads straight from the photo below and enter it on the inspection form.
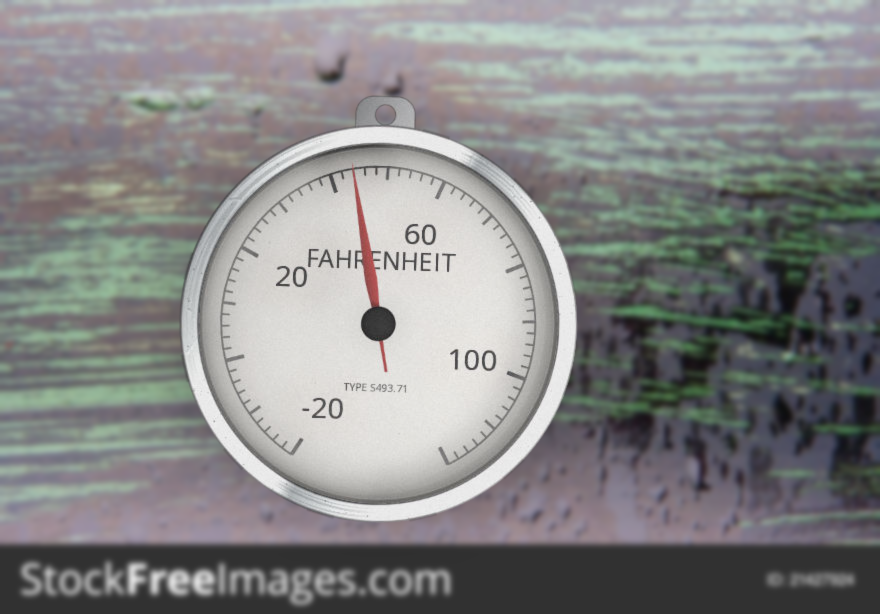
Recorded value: 44 °F
